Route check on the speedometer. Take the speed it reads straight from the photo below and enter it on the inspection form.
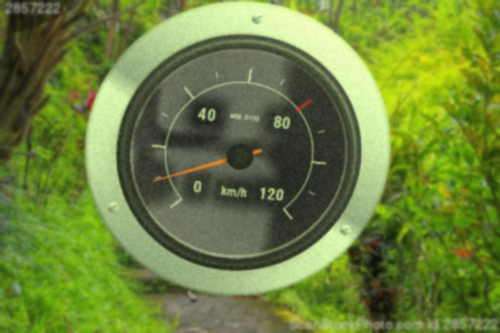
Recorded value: 10 km/h
